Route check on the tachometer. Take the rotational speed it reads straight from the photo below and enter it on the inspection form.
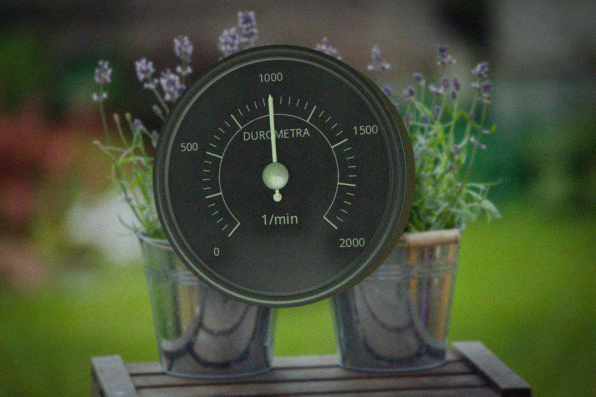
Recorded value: 1000 rpm
